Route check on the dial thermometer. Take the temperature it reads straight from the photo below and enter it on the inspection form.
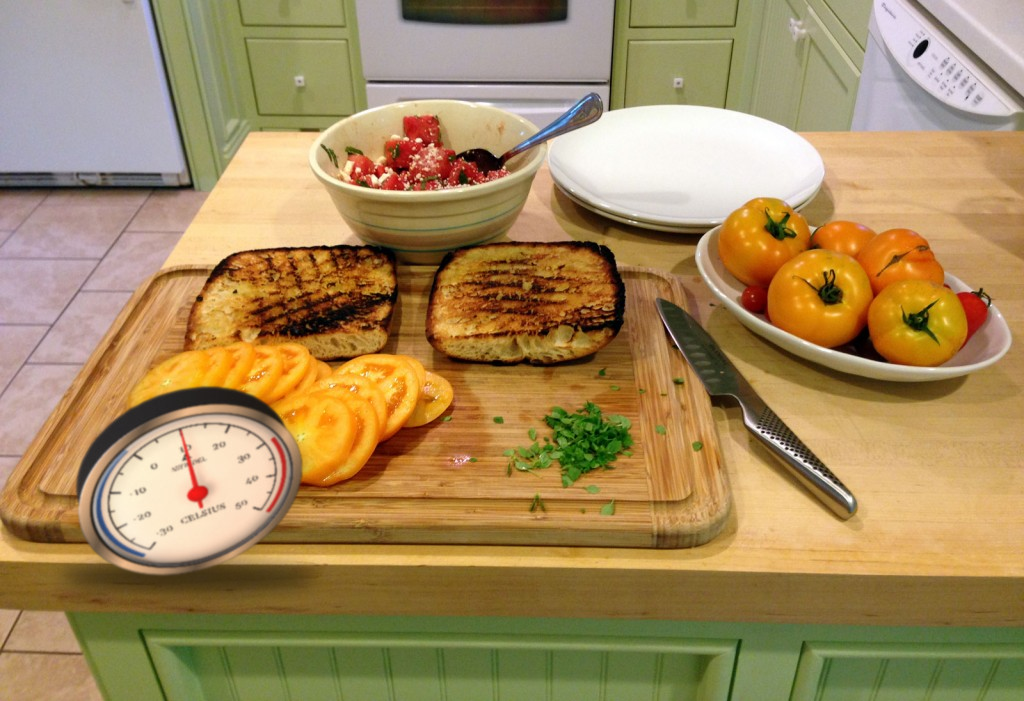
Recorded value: 10 °C
